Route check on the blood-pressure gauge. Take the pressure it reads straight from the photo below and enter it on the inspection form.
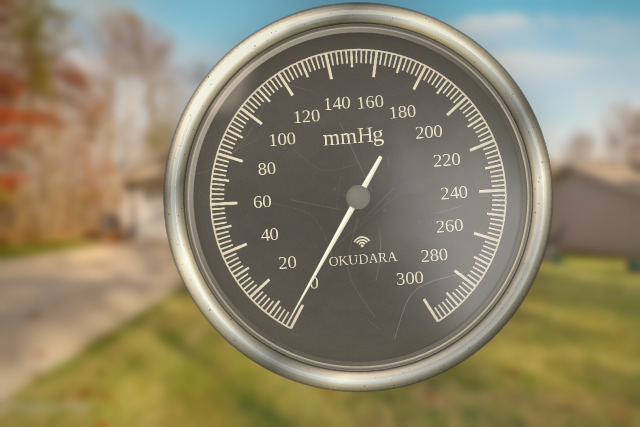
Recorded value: 2 mmHg
